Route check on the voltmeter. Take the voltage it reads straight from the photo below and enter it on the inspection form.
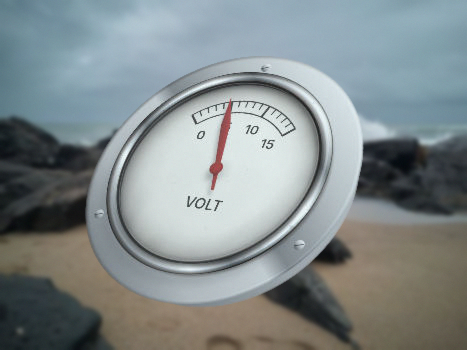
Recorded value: 5 V
